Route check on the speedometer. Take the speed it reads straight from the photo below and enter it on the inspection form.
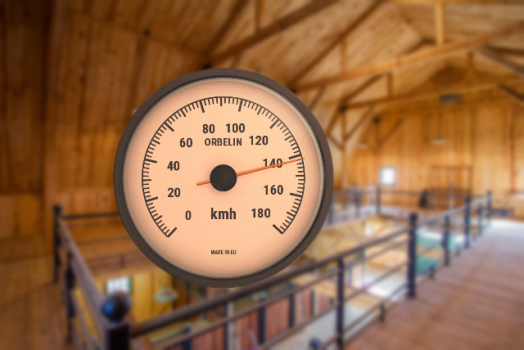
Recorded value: 142 km/h
